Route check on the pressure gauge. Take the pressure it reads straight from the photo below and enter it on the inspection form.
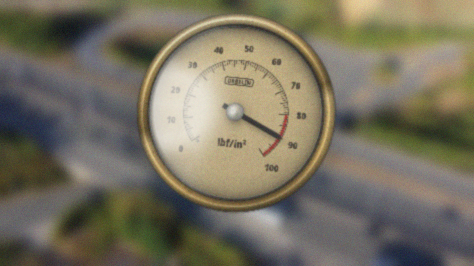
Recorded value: 90 psi
